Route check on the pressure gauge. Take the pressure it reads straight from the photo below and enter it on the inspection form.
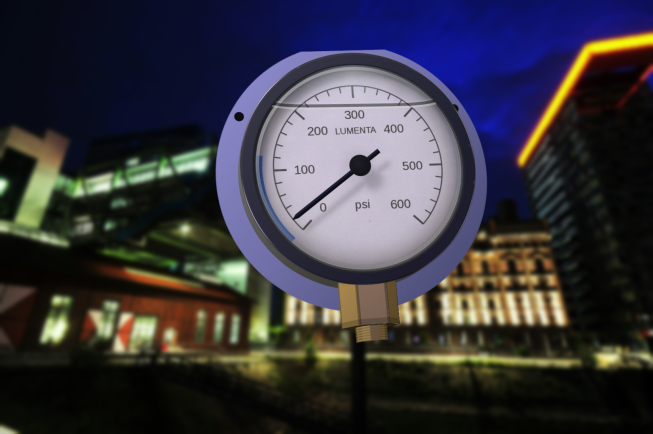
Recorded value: 20 psi
